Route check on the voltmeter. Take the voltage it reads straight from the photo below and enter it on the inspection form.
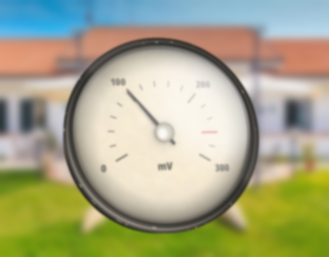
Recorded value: 100 mV
